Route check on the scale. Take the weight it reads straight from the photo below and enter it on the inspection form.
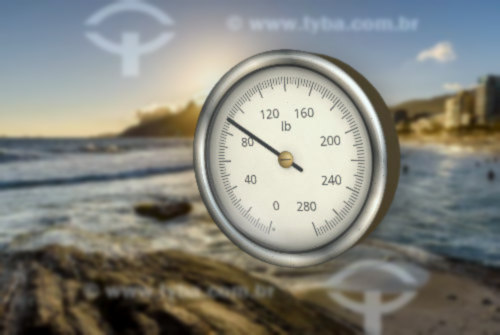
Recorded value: 90 lb
